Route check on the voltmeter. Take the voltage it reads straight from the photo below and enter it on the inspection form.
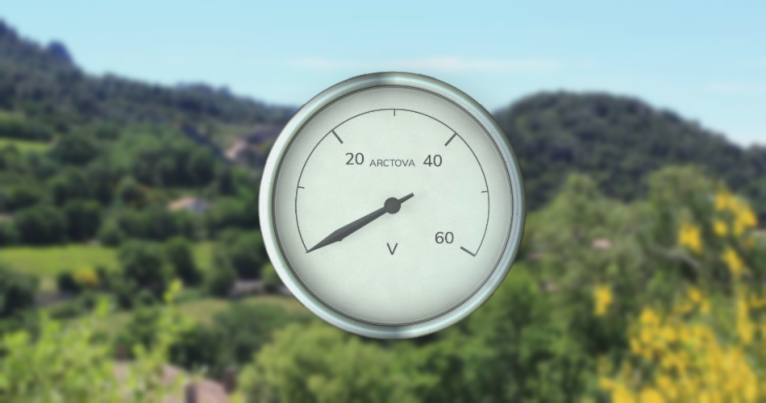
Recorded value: 0 V
